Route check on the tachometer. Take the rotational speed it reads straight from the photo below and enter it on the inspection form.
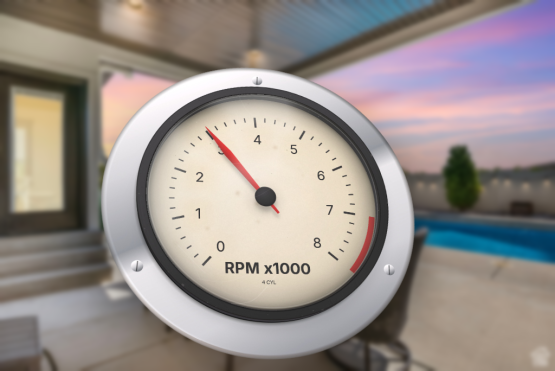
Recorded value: 3000 rpm
